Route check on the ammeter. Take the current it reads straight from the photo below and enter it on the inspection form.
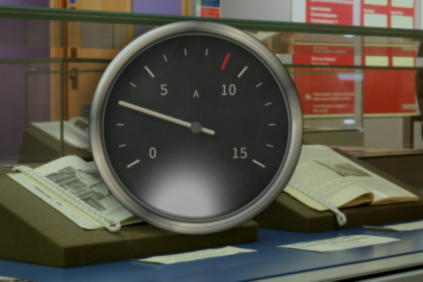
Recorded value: 3 A
